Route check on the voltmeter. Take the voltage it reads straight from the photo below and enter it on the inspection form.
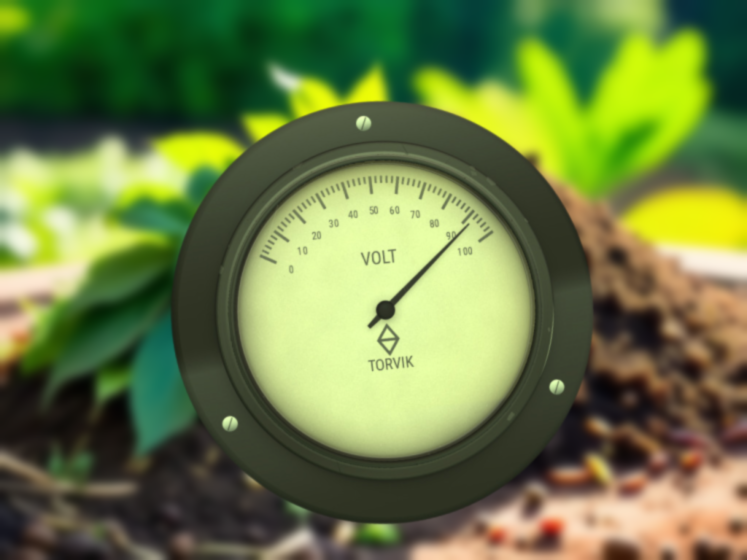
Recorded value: 92 V
